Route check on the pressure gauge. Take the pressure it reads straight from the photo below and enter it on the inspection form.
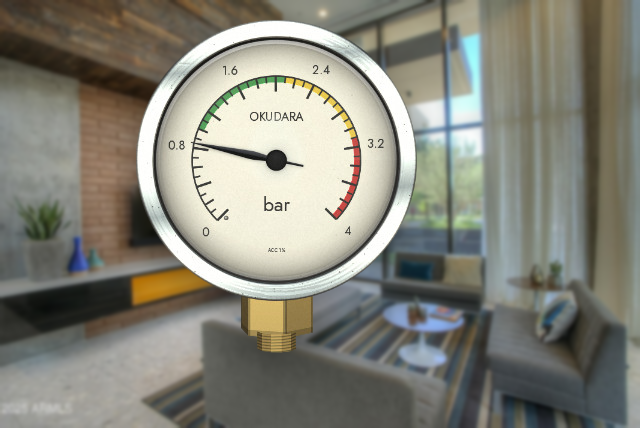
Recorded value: 0.85 bar
